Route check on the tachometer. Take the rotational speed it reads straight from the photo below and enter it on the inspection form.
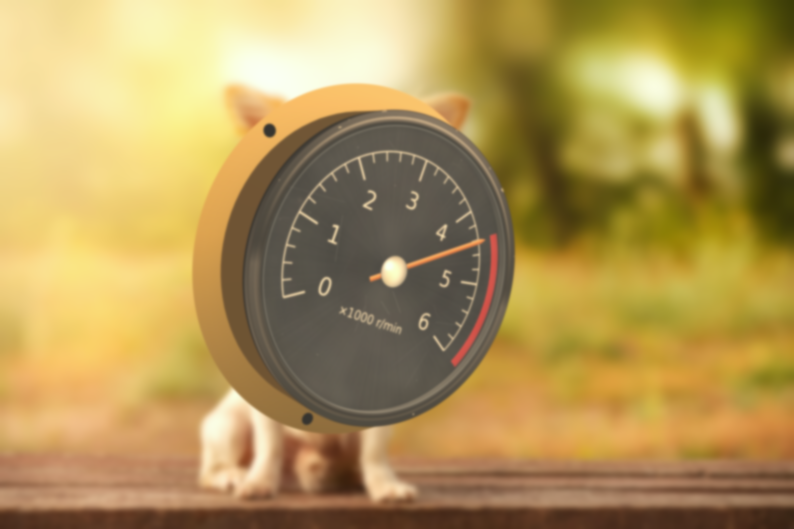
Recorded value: 4400 rpm
